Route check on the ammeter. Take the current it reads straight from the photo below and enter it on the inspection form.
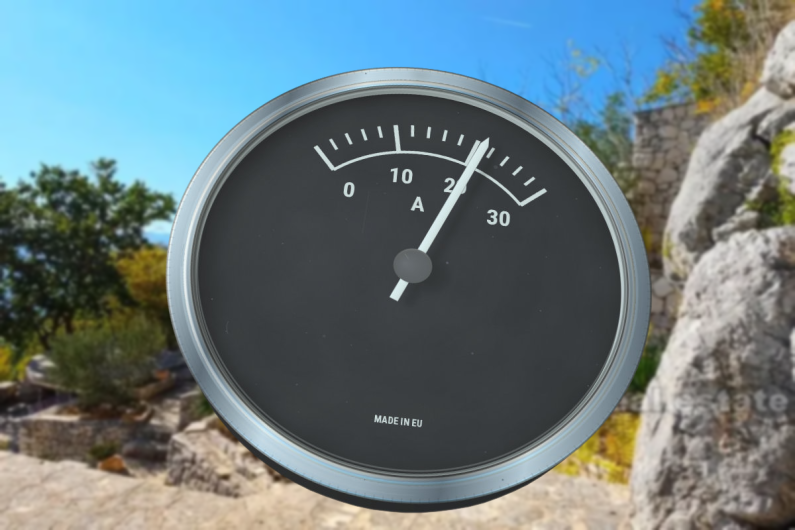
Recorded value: 21 A
